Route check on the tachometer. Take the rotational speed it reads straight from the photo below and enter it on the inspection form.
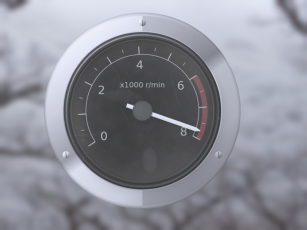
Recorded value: 7750 rpm
